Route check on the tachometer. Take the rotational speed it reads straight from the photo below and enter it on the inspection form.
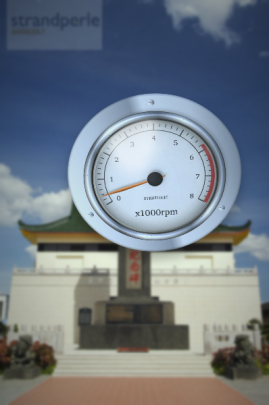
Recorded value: 400 rpm
